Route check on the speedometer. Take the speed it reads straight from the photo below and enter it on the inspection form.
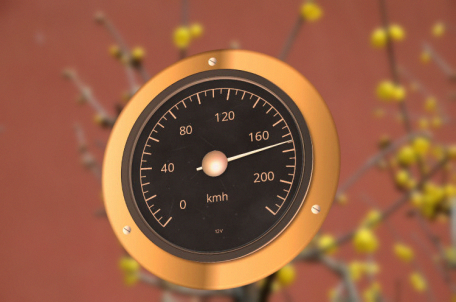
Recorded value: 175 km/h
